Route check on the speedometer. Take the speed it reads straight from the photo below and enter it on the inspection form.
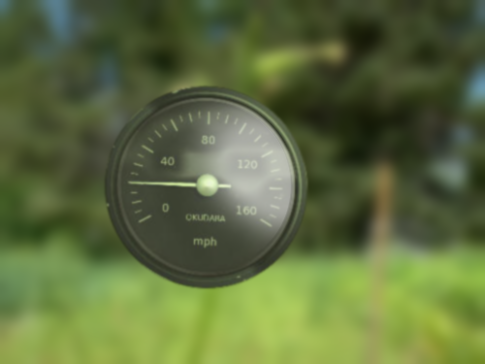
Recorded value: 20 mph
